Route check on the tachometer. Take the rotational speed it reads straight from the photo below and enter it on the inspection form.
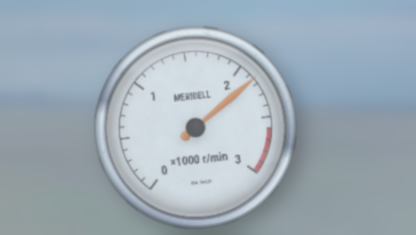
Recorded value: 2150 rpm
